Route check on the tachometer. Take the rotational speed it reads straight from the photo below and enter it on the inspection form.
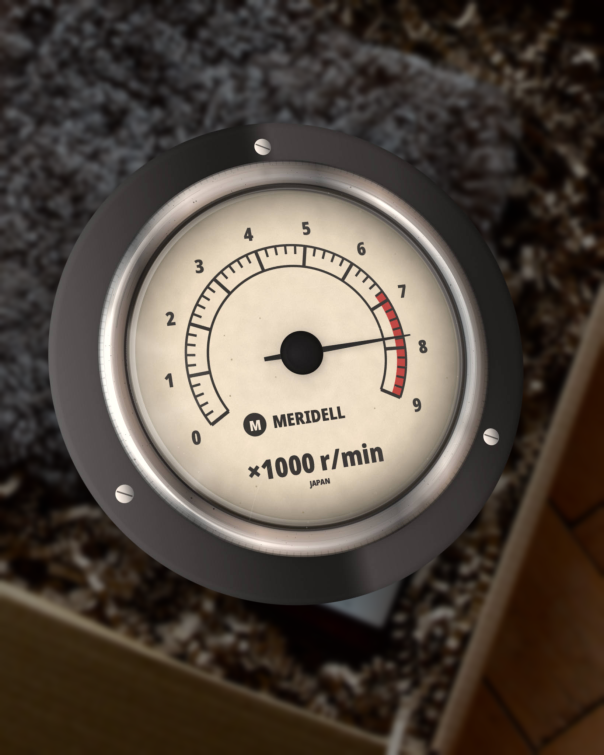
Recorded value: 7800 rpm
